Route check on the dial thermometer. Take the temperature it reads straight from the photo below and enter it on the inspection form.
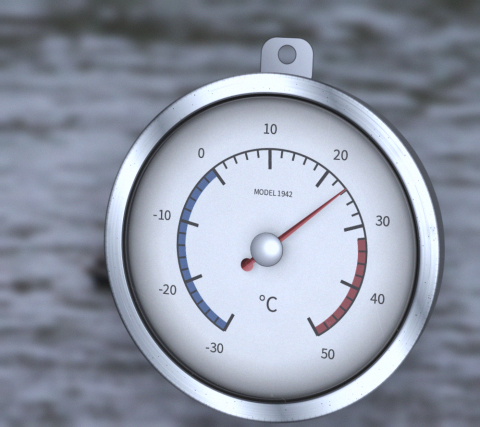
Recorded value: 24 °C
